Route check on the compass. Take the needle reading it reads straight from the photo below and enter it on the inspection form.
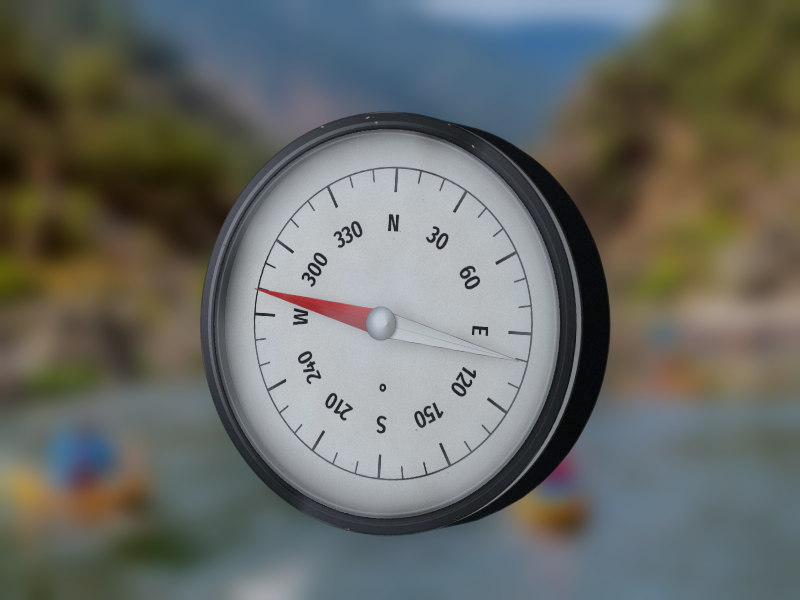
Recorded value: 280 °
